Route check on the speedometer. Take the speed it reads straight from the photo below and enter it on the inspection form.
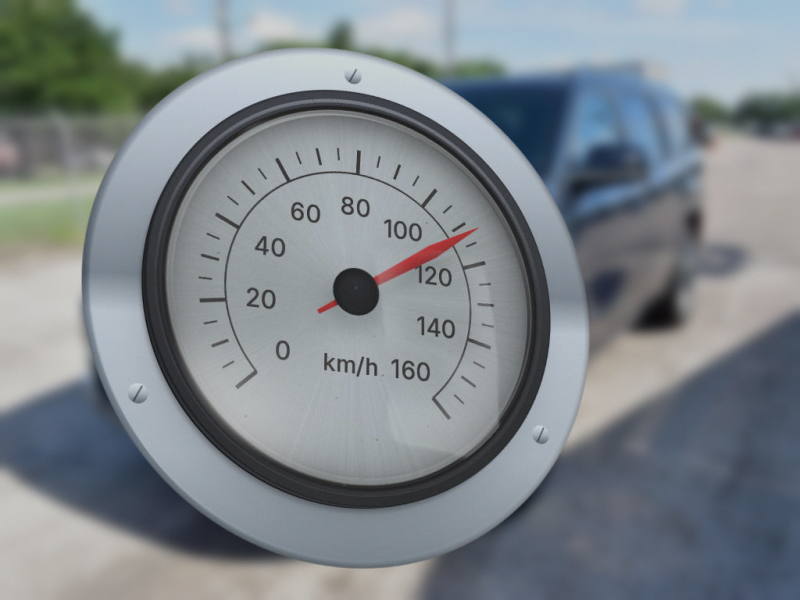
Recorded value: 112.5 km/h
